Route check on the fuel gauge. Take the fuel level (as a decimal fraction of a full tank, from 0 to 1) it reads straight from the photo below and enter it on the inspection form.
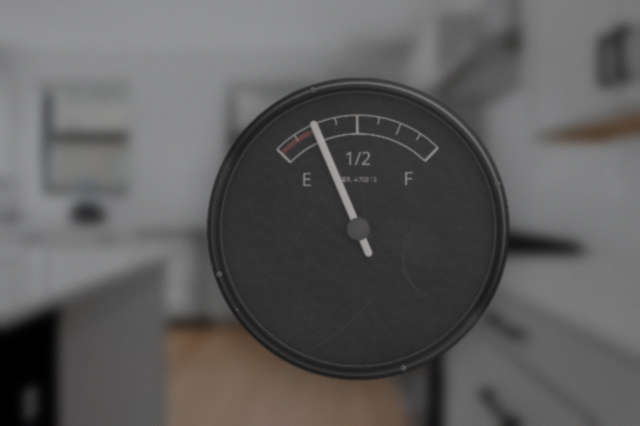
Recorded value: 0.25
